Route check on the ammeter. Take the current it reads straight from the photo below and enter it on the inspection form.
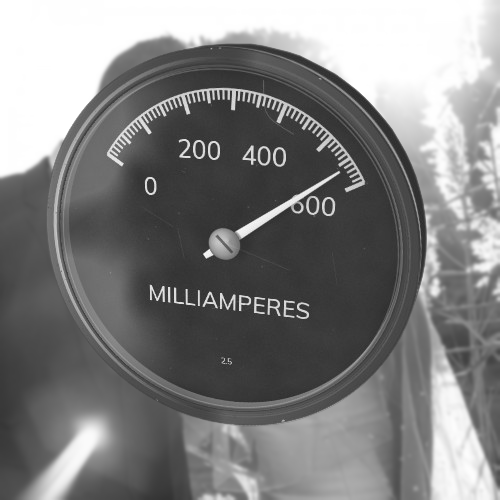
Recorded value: 560 mA
